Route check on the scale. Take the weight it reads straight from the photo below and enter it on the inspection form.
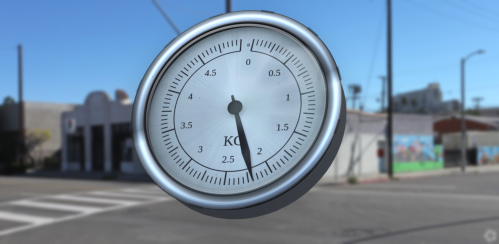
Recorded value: 2.2 kg
